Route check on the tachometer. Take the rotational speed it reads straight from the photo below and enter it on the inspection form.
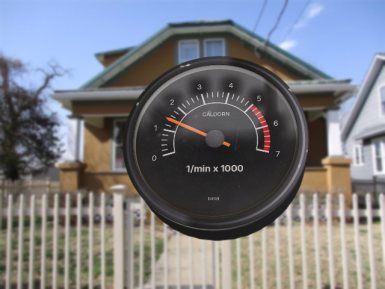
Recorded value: 1400 rpm
